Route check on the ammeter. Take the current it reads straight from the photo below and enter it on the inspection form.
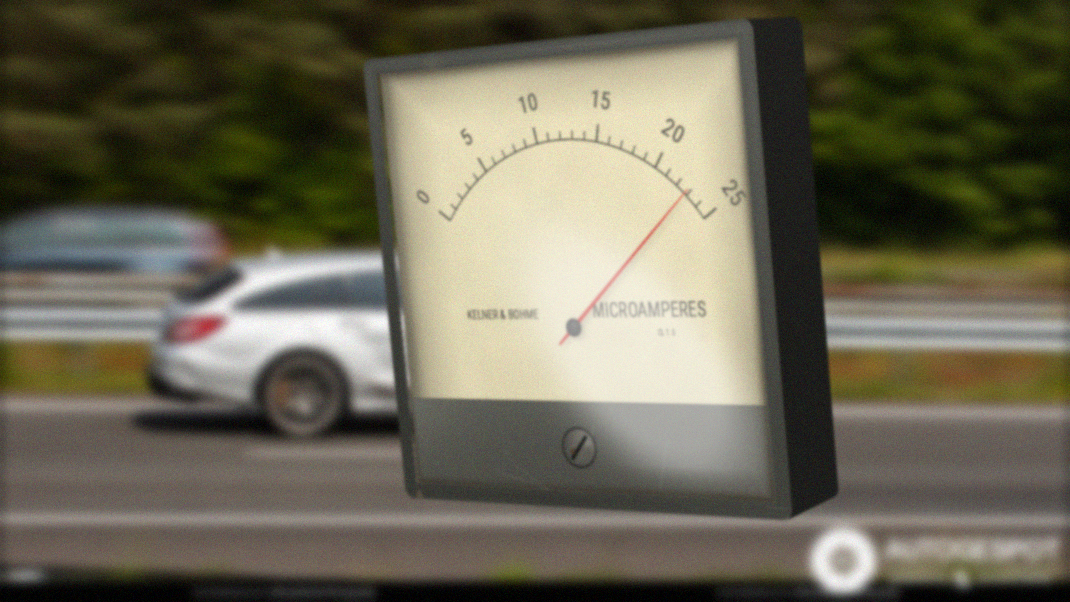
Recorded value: 23 µA
